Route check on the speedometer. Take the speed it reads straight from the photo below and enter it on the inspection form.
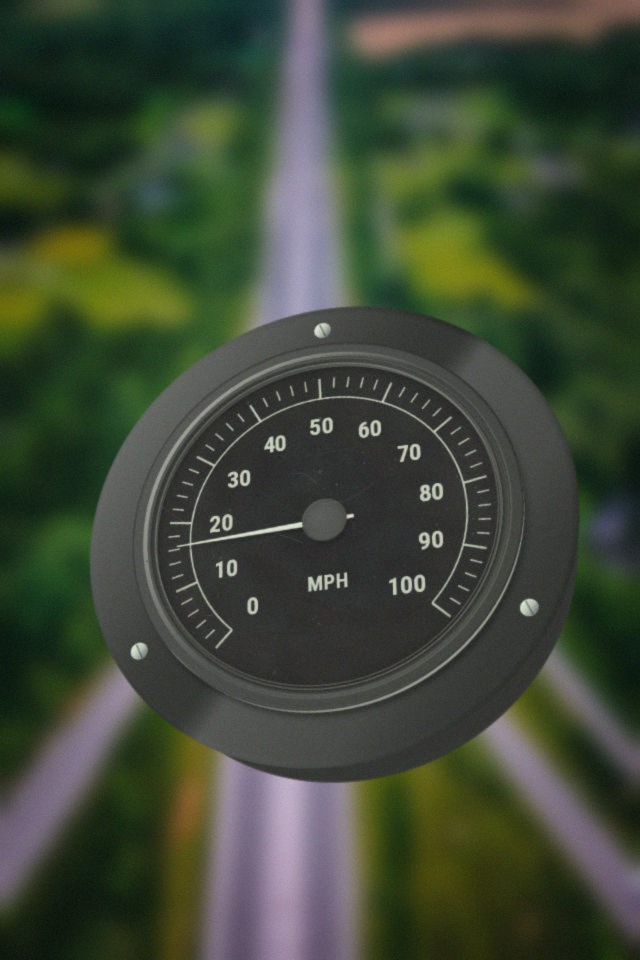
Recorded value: 16 mph
